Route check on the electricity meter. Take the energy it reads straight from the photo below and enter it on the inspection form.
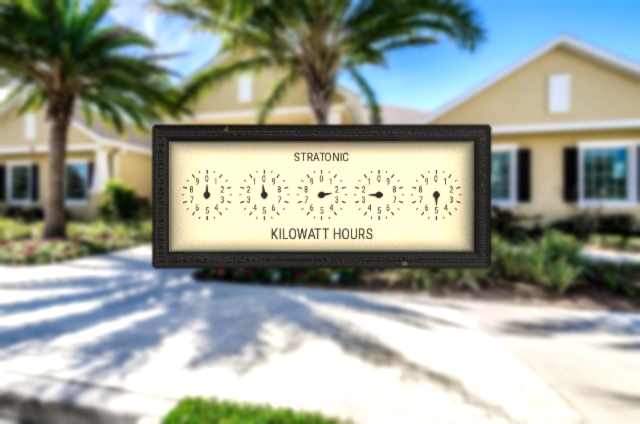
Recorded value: 225 kWh
